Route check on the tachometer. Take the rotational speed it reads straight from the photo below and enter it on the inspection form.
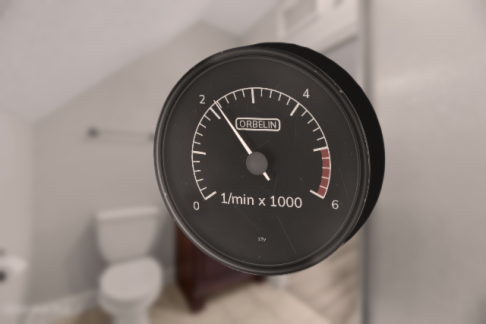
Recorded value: 2200 rpm
